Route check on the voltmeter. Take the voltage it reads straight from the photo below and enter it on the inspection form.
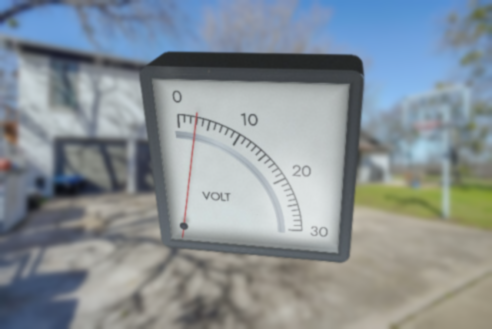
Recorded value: 3 V
